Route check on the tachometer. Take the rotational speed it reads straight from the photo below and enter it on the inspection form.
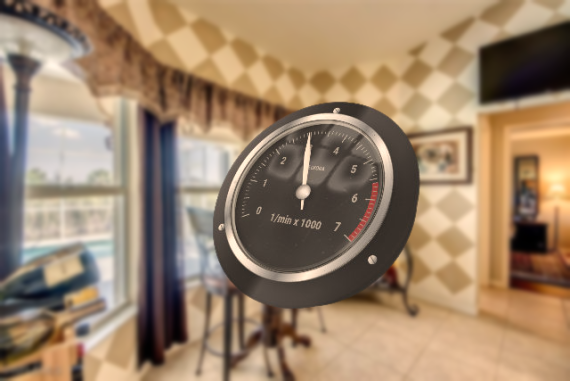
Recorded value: 3000 rpm
